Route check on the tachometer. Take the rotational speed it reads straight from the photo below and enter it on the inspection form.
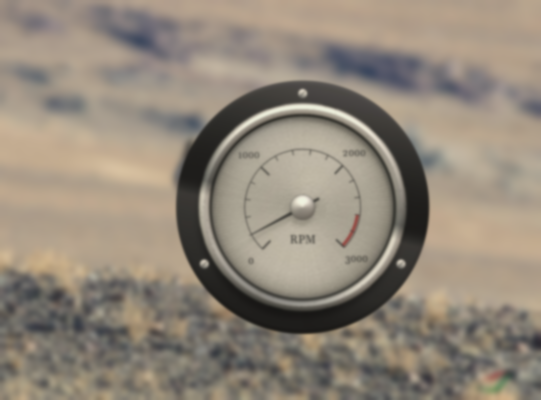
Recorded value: 200 rpm
